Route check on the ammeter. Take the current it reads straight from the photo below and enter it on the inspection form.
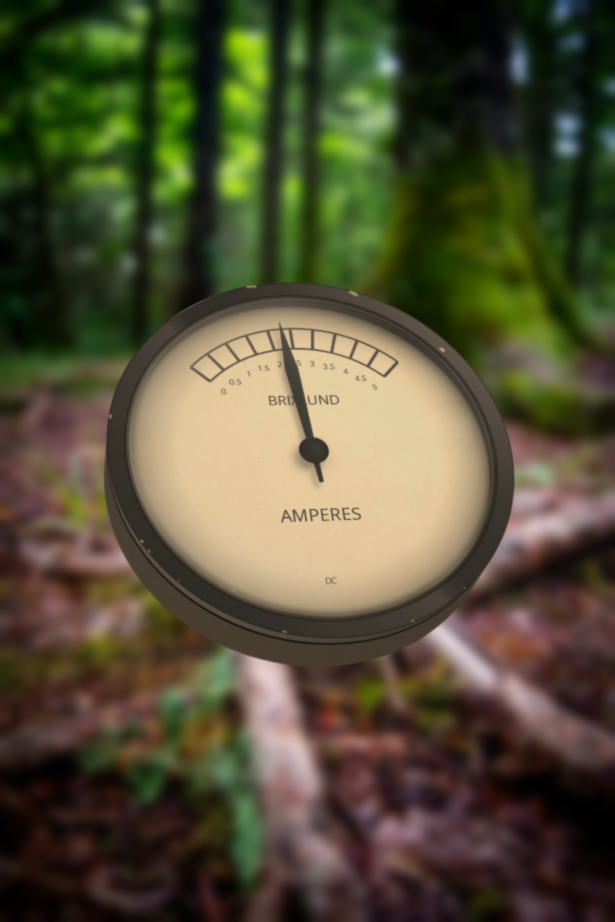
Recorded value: 2.25 A
